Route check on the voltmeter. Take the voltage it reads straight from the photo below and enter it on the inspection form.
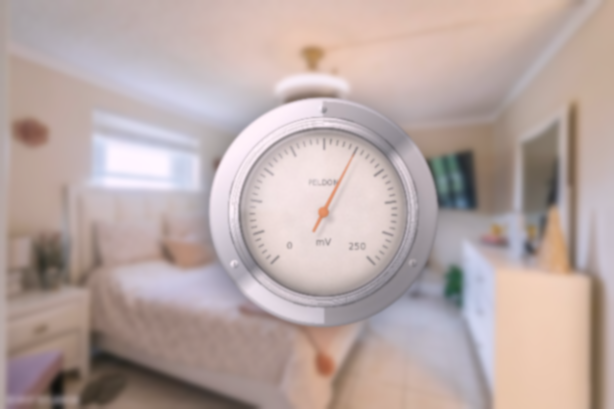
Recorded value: 150 mV
